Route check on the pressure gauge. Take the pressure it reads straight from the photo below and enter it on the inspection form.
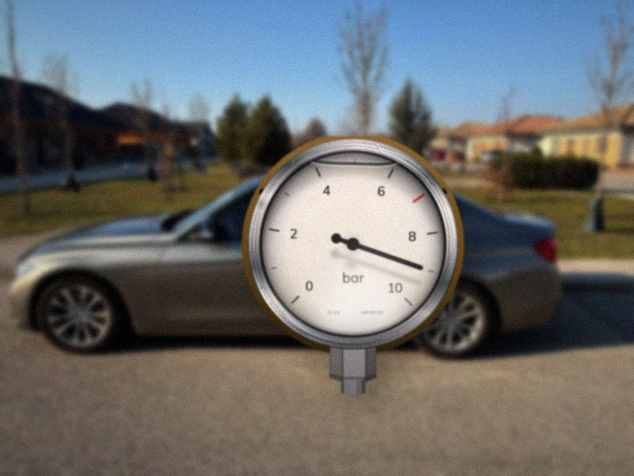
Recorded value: 9 bar
